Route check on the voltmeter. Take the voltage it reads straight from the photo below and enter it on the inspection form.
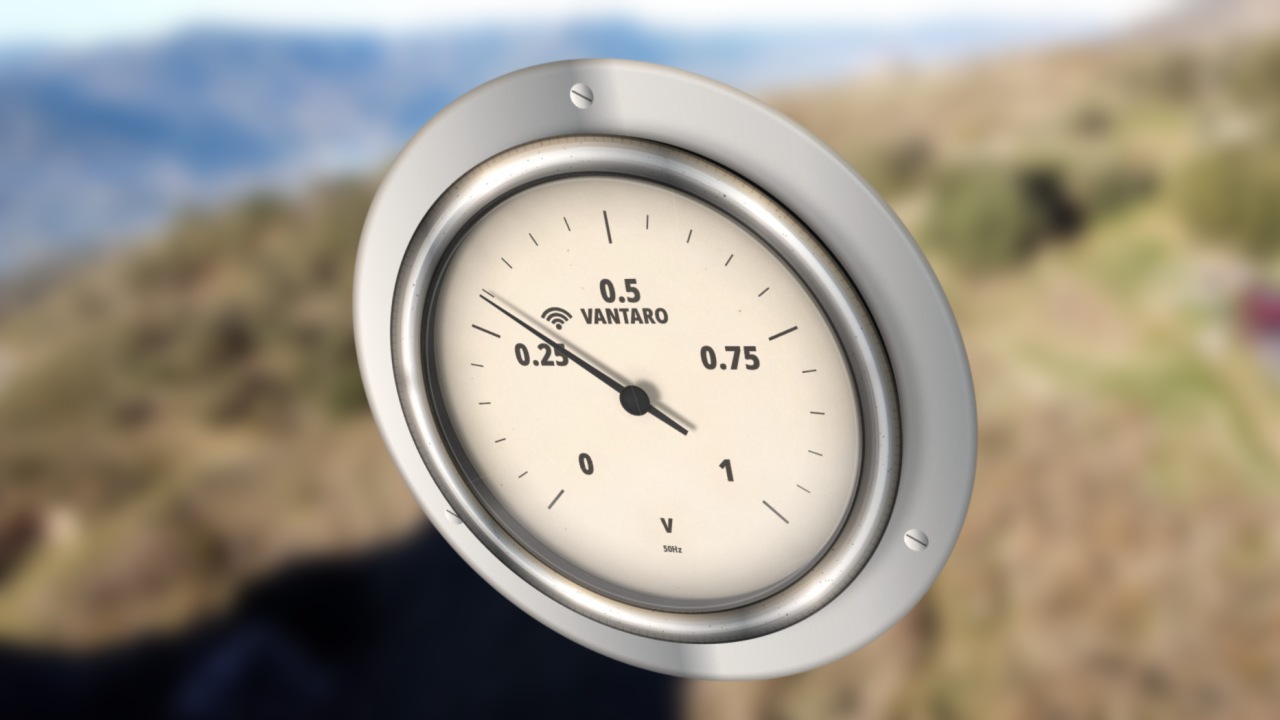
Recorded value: 0.3 V
